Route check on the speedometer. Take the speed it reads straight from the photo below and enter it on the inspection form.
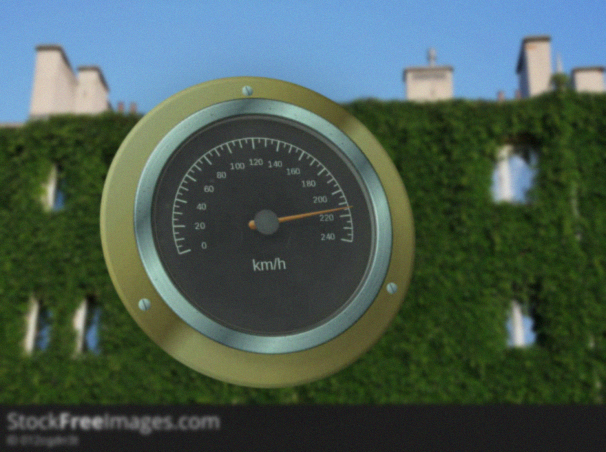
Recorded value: 215 km/h
